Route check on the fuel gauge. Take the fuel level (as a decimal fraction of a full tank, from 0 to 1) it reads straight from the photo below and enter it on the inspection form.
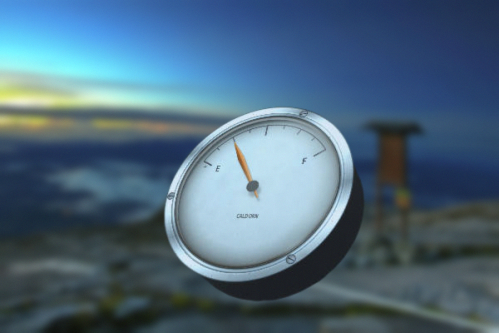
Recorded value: 0.25
